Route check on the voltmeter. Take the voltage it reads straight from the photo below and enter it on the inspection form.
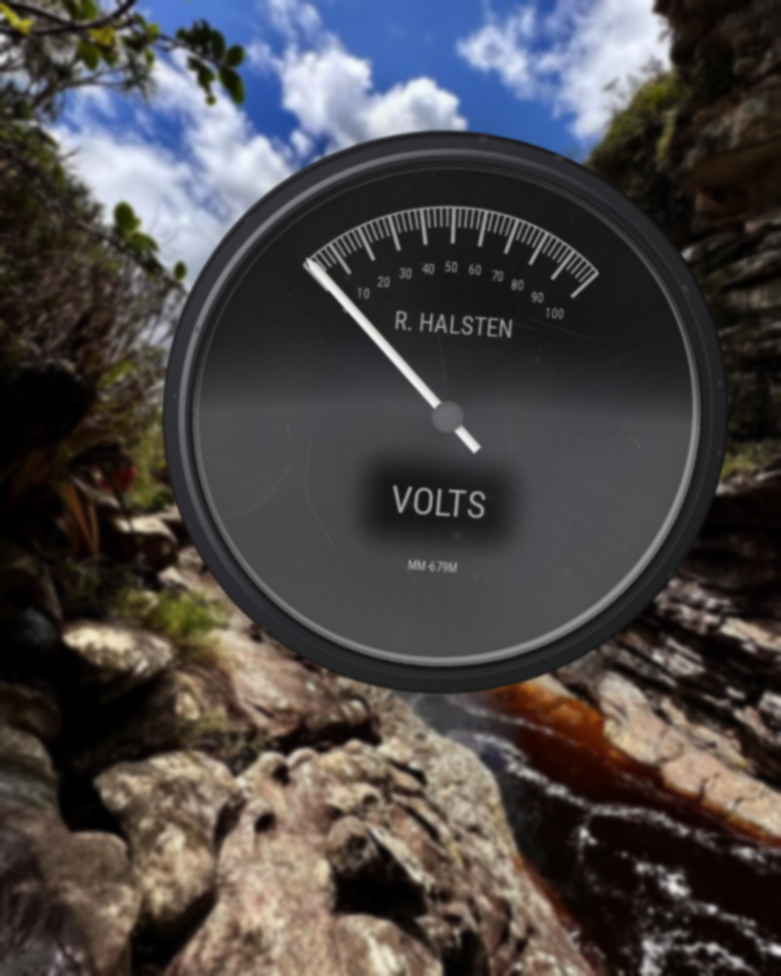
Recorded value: 2 V
